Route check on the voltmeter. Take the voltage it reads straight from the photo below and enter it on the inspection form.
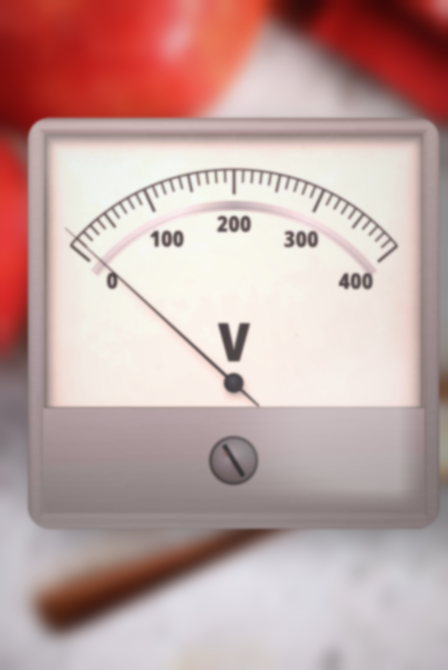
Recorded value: 10 V
